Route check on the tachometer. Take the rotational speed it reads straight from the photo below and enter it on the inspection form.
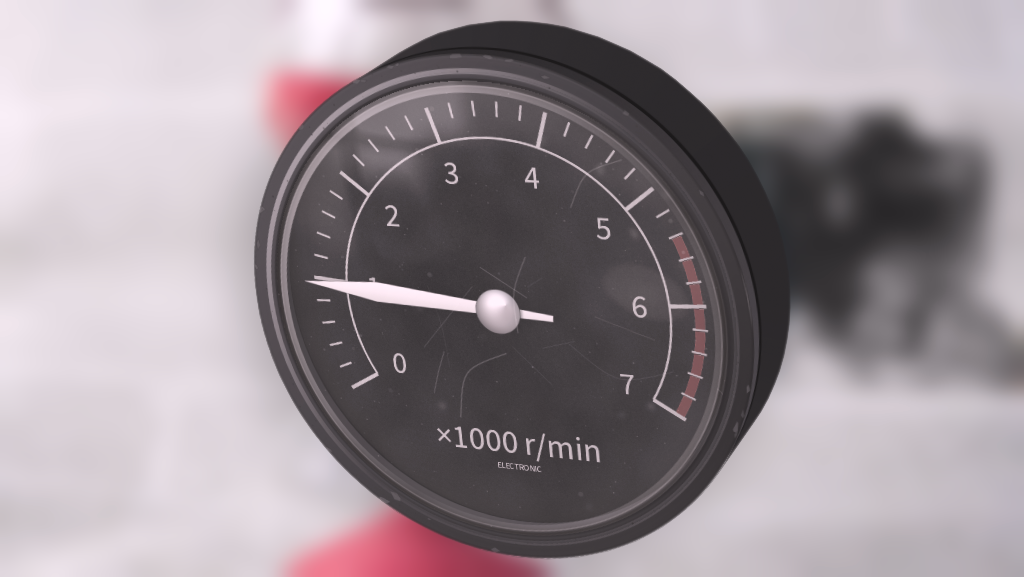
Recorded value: 1000 rpm
